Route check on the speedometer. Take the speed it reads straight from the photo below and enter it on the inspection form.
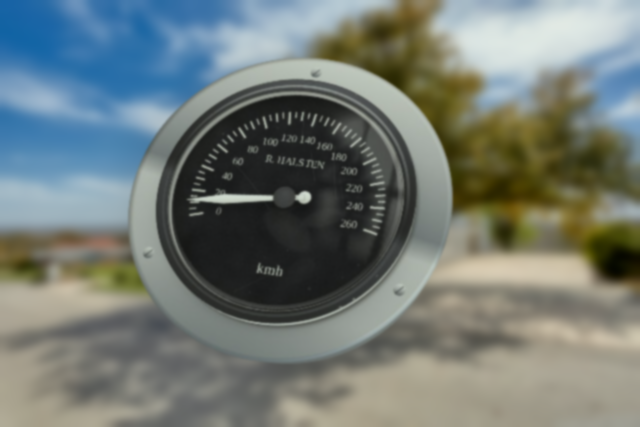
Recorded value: 10 km/h
